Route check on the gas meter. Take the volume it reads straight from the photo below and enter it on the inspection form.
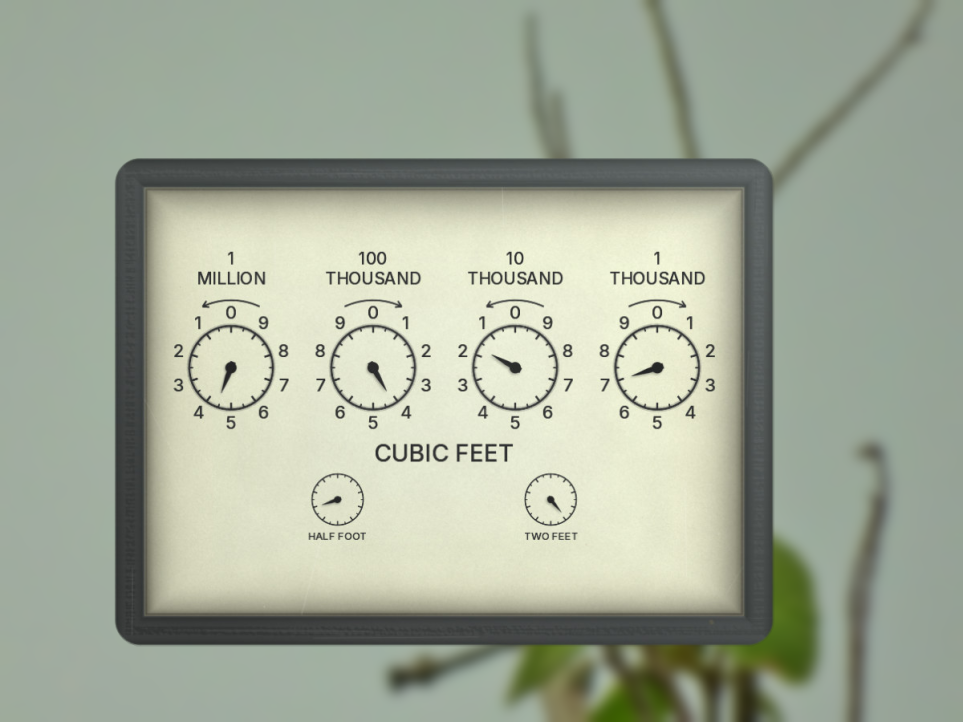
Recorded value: 441700 ft³
